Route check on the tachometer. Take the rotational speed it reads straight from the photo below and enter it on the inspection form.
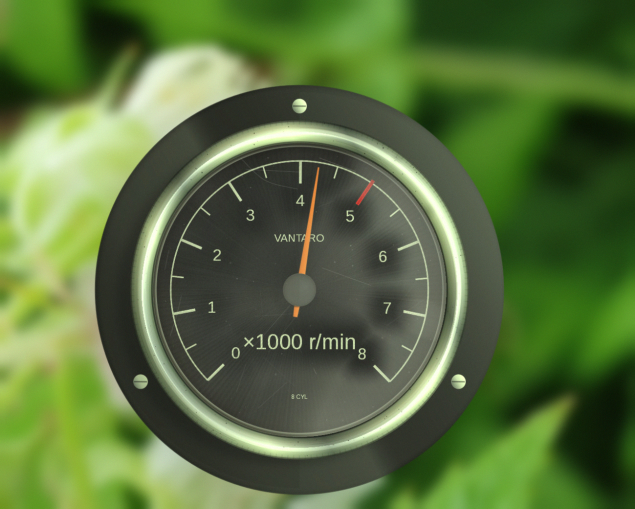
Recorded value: 4250 rpm
